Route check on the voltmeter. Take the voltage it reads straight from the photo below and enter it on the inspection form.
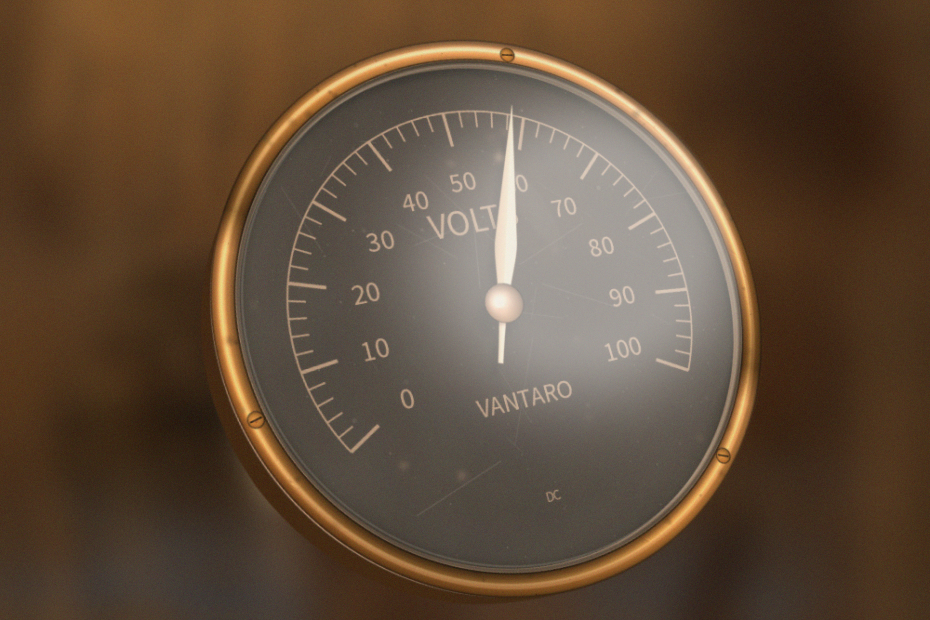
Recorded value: 58 V
